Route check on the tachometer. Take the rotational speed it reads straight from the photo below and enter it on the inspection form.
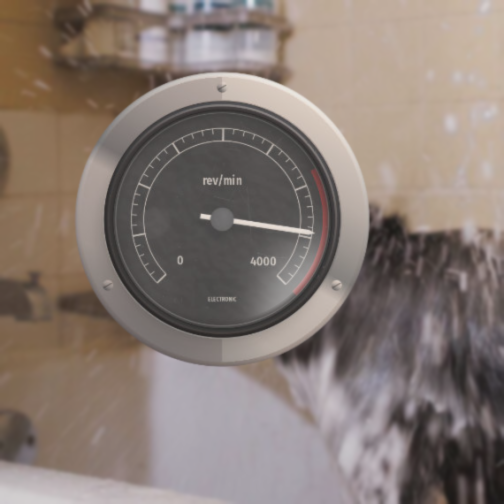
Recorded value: 3450 rpm
